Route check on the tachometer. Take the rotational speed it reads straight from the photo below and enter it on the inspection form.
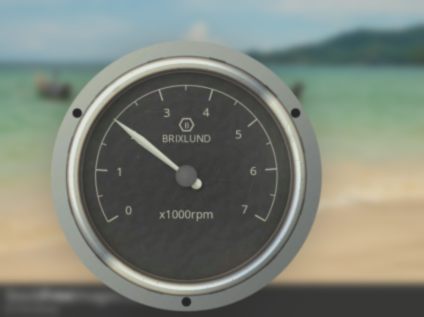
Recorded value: 2000 rpm
